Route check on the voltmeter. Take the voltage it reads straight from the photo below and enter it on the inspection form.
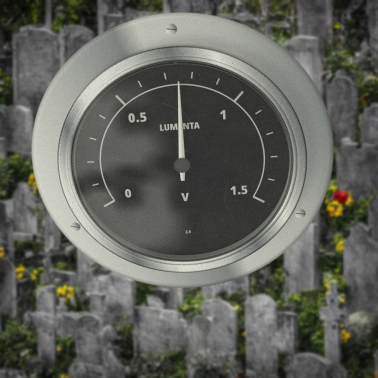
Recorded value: 0.75 V
